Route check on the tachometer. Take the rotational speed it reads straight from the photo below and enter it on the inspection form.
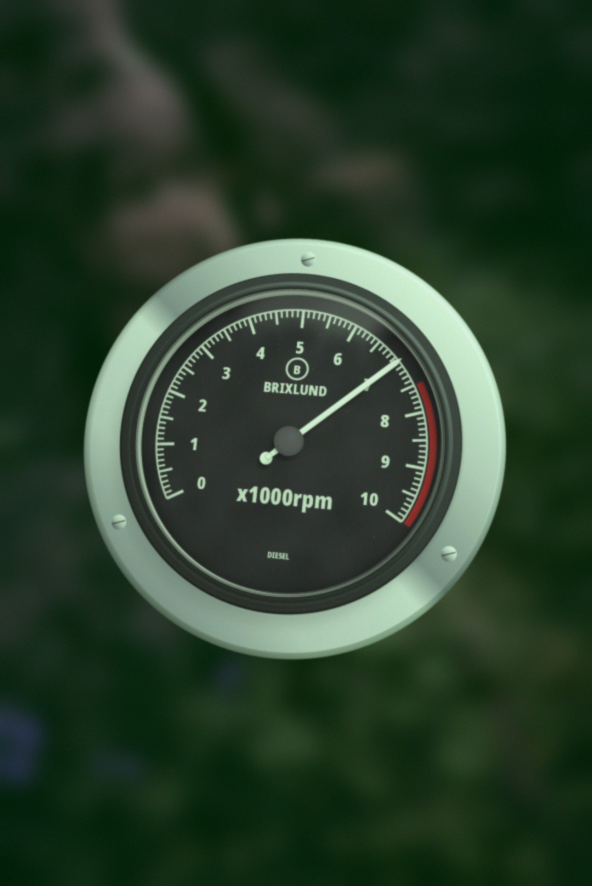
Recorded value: 7000 rpm
